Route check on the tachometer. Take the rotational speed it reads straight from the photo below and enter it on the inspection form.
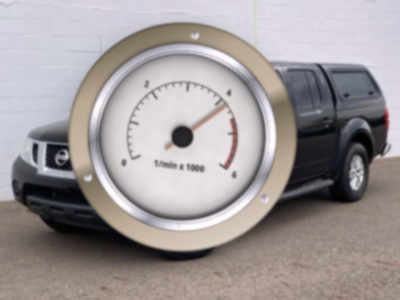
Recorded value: 4200 rpm
